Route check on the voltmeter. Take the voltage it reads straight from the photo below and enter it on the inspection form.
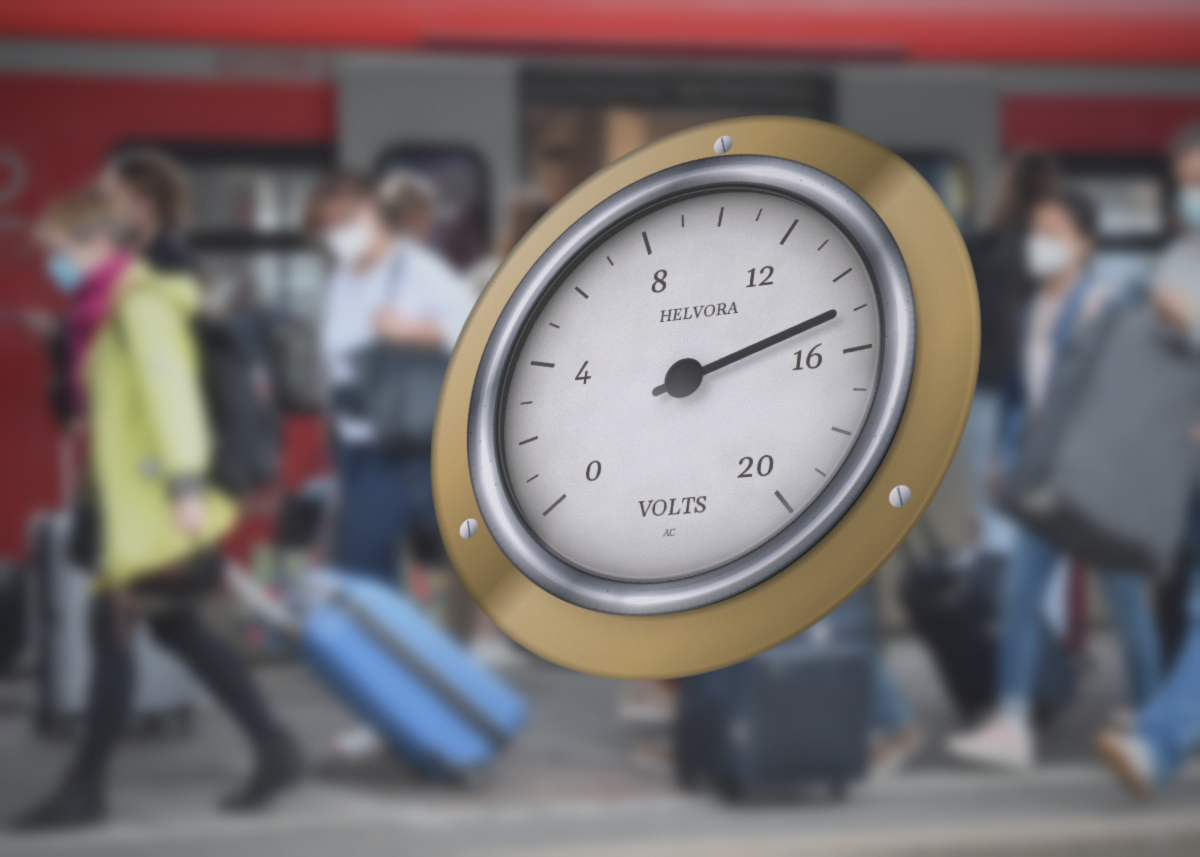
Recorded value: 15 V
